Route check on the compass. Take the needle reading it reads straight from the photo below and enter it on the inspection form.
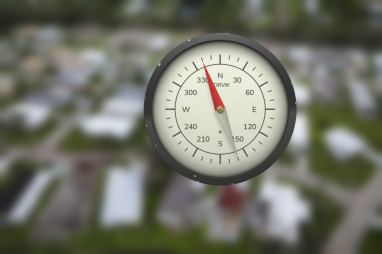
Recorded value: 340 °
